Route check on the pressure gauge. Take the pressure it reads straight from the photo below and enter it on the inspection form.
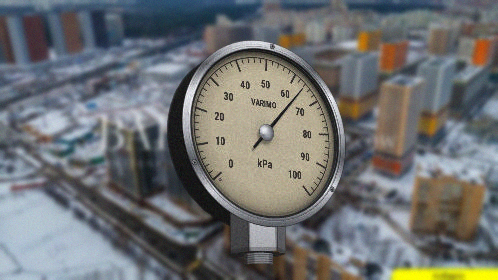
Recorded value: 64 kPa
